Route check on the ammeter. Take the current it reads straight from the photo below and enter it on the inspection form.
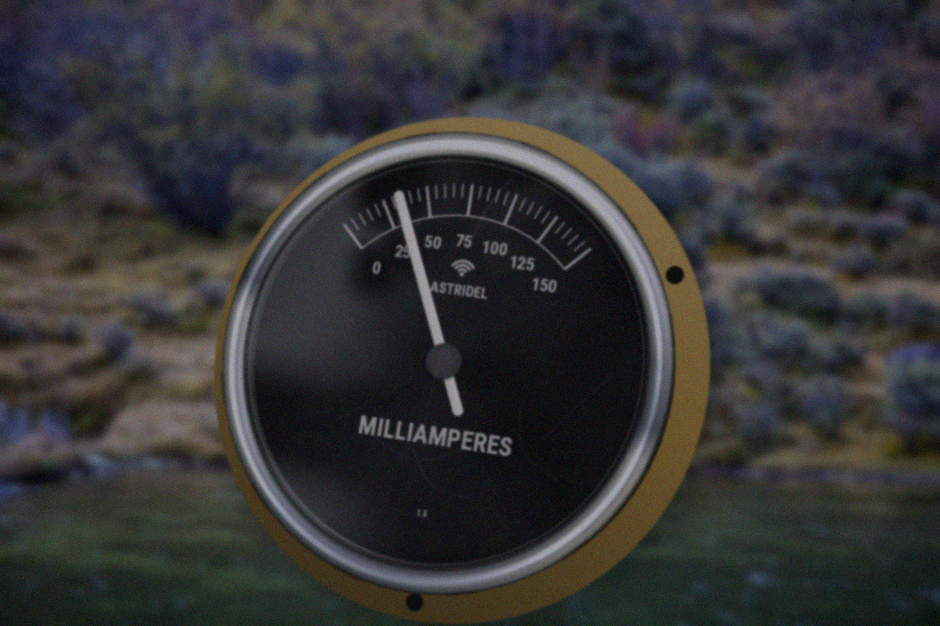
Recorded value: 35 mA
